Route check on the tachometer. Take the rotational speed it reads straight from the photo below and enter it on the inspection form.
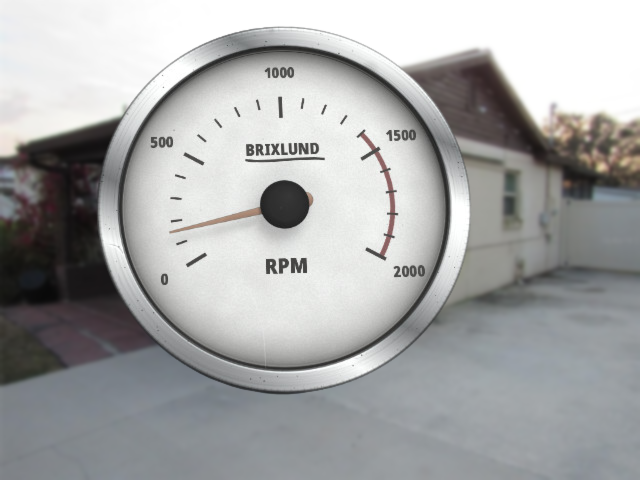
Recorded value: 150 rpm
